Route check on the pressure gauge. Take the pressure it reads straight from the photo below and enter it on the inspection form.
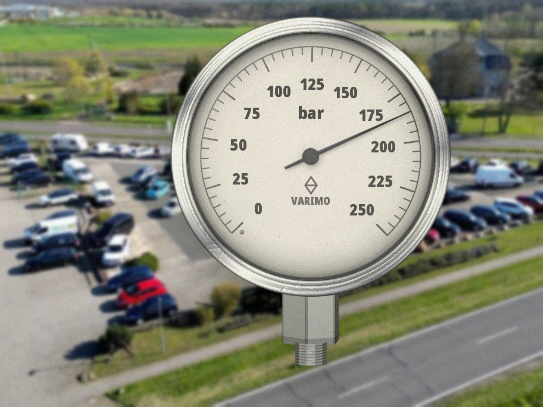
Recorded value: 185 bar
